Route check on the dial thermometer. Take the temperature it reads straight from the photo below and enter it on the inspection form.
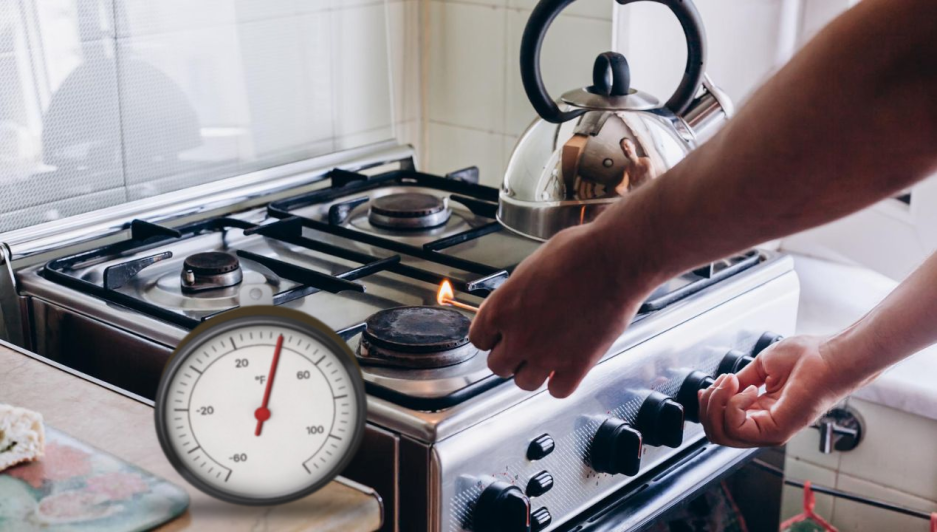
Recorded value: 40 °F
